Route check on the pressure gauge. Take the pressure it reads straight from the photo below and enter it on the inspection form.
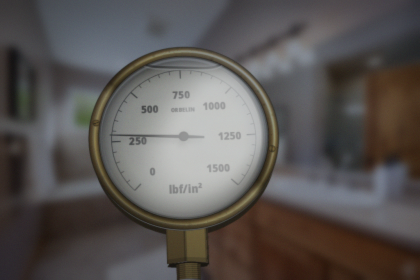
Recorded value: 275 psi
